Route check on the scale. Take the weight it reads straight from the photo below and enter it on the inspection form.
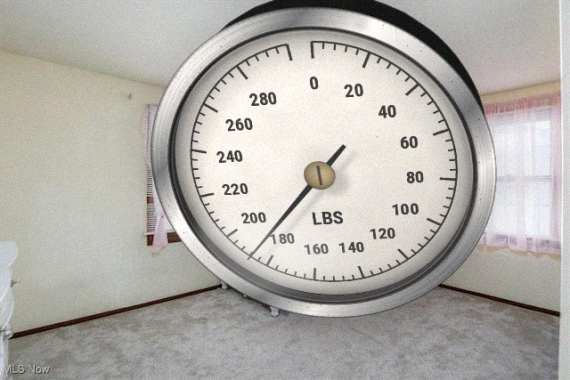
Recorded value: 188 lb
